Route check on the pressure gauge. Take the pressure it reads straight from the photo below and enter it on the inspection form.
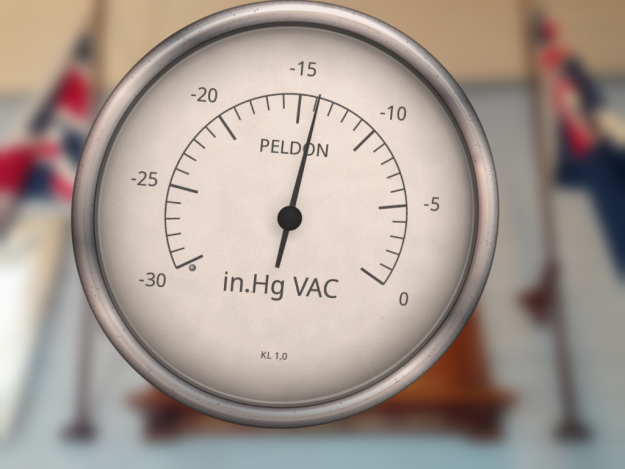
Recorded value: -14 inHg
